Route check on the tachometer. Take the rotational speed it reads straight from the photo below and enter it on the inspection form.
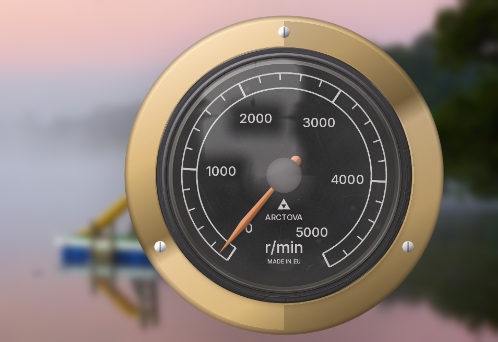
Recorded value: 100 rpm
